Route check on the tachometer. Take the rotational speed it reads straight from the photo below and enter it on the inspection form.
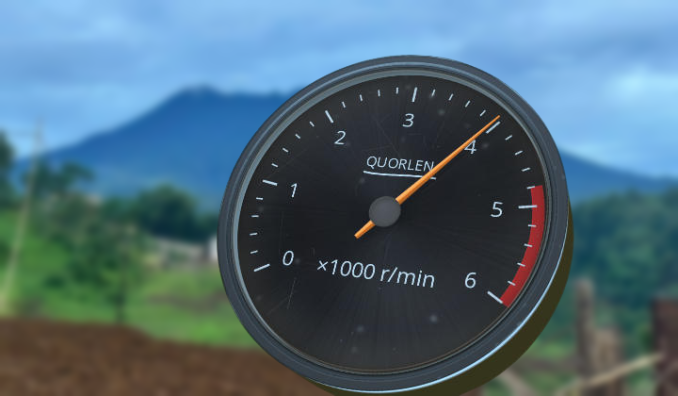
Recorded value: 4000 rpm
